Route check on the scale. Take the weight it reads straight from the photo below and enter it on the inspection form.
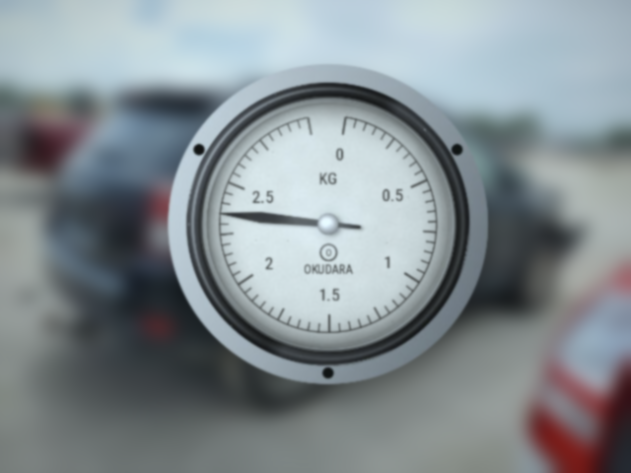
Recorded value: 2.35 kg
